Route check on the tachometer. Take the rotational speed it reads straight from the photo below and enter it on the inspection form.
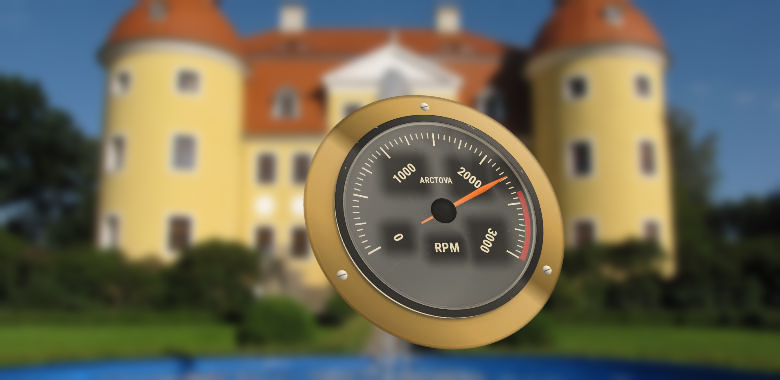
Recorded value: 2250 rpm
